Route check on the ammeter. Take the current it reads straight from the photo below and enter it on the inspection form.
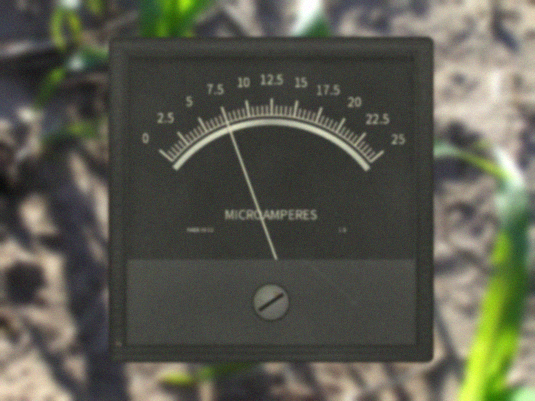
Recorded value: 7.5 µA
